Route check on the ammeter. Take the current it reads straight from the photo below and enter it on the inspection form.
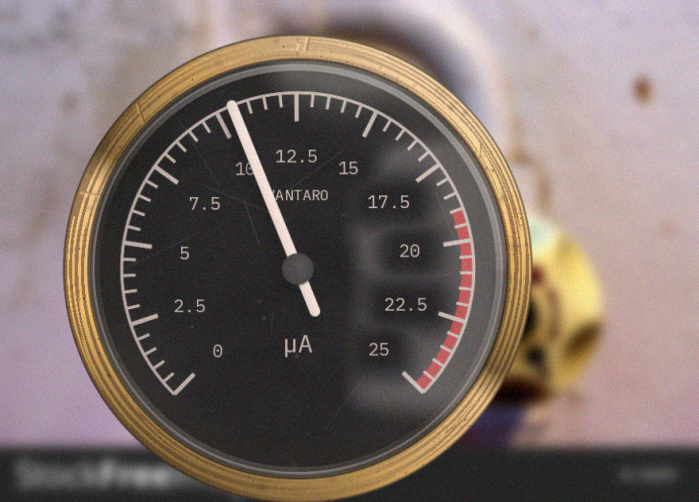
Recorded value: 10.5 µA
